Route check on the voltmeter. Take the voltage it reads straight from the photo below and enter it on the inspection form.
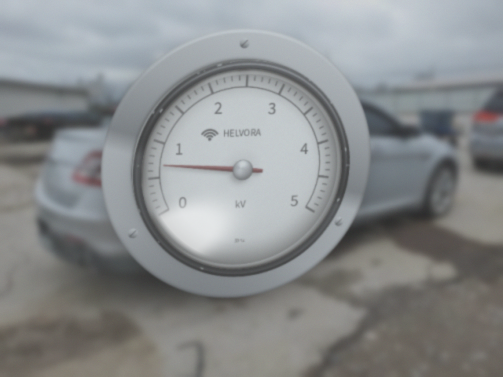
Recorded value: 0.7 kV
